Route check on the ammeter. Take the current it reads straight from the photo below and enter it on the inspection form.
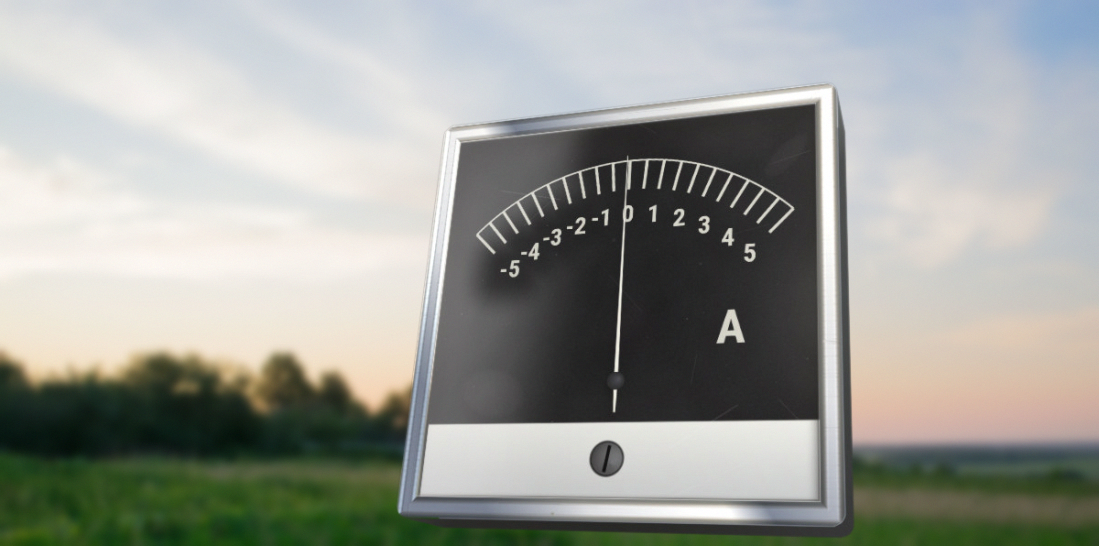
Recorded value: 0 A
